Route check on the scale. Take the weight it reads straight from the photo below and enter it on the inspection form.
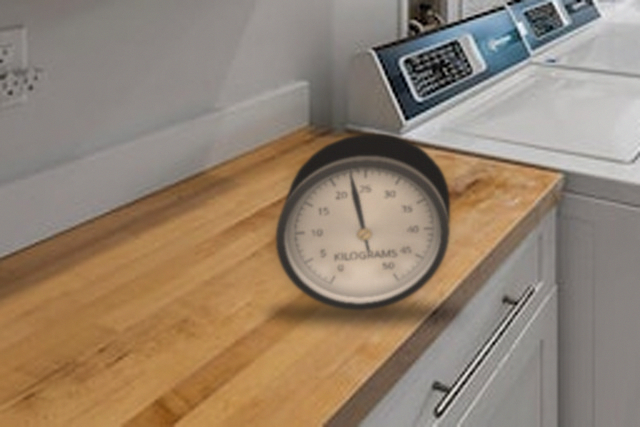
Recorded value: 23 kg
